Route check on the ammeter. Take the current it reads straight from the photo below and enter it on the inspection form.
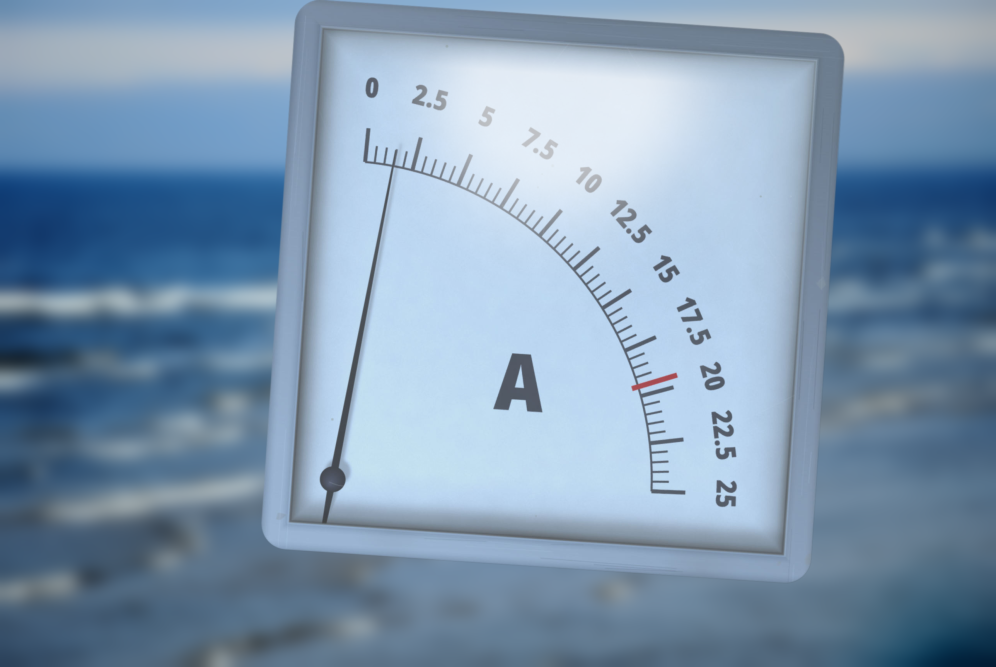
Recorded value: 1.5 A
